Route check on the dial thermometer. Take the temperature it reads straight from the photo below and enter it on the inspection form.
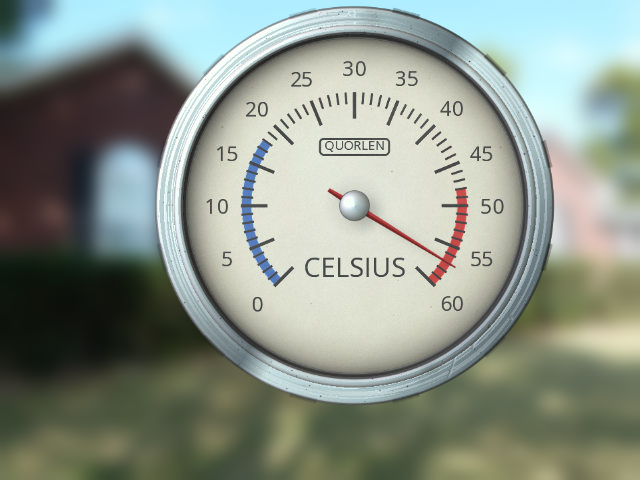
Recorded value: 57 °C
